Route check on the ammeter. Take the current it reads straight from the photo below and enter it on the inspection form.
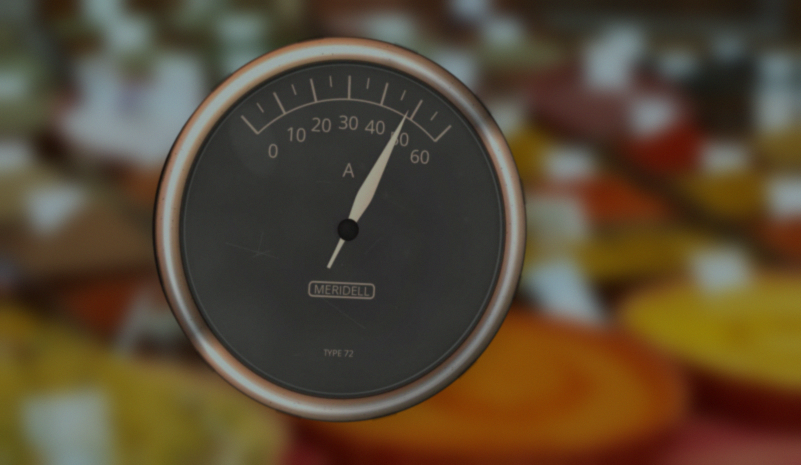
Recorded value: 47.5 A
